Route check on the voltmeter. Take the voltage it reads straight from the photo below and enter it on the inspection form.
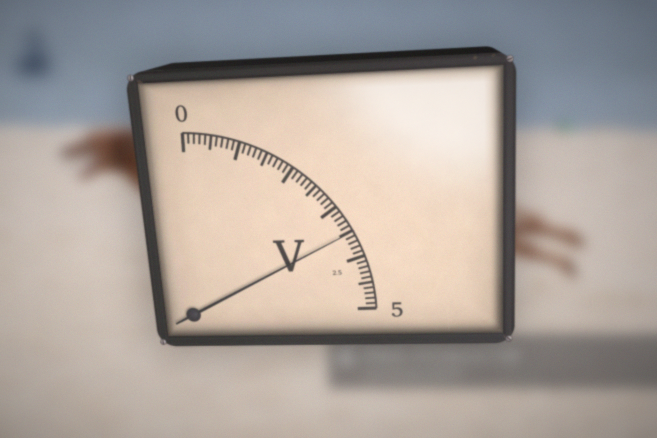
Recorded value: 3.5 V
